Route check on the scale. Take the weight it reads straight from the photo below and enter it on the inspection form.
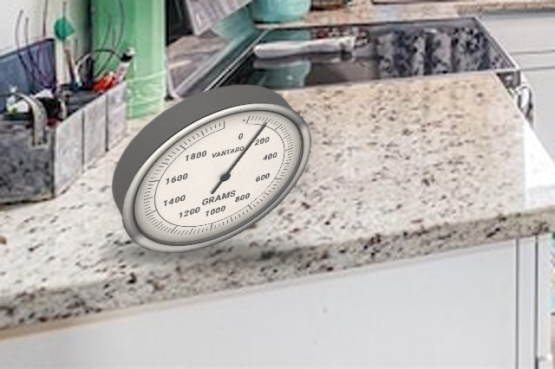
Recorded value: 100 g
